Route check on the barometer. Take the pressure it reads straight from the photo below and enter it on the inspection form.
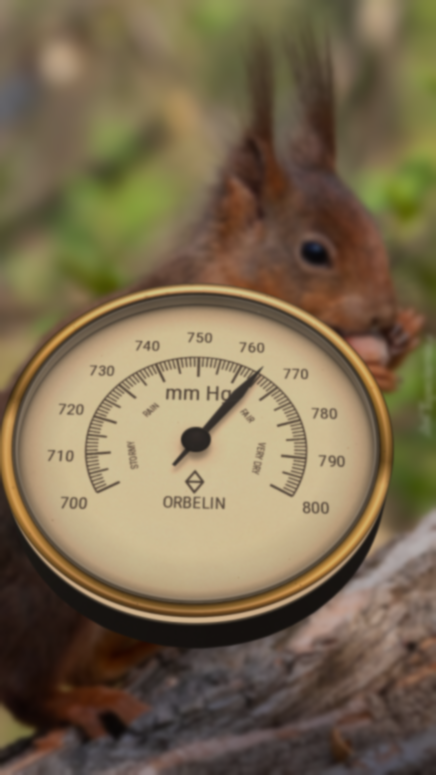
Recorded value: 765 mmHg
